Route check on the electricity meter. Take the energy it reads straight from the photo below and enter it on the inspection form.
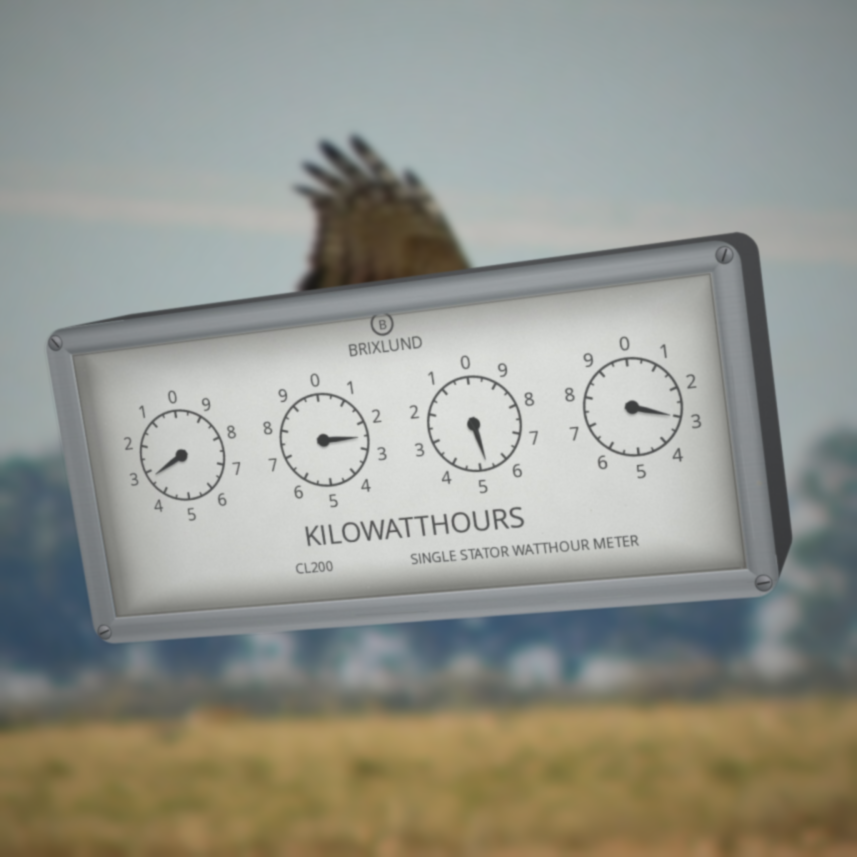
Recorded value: 3253 kWh
